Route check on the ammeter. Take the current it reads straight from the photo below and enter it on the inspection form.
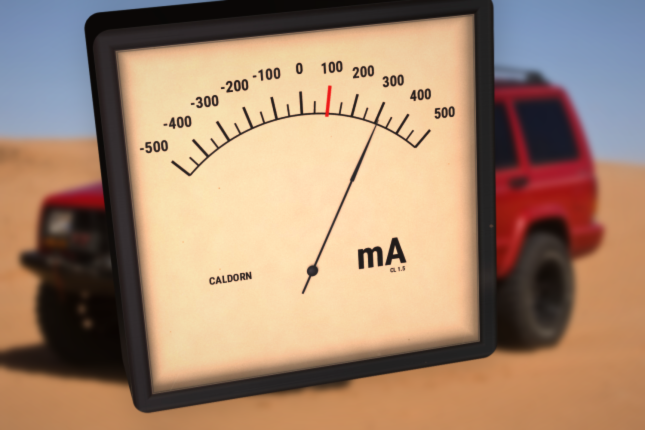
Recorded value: 300 mA
